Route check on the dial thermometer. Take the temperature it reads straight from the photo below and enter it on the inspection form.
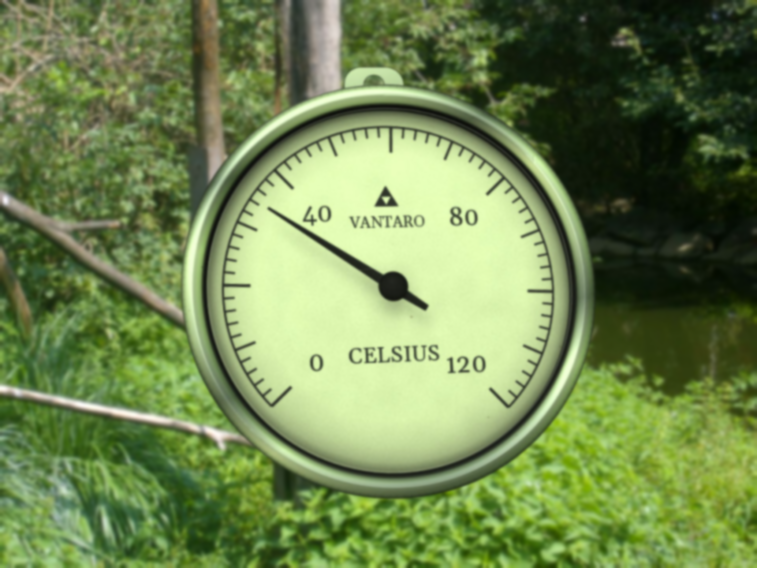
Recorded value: 34 °C
